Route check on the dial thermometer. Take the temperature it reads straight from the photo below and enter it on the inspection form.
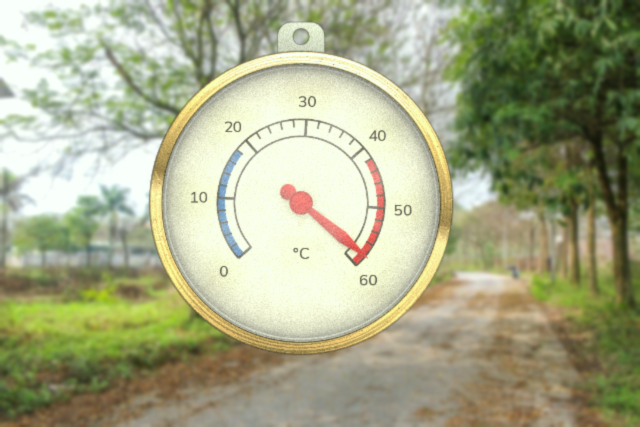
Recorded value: 58 °C
